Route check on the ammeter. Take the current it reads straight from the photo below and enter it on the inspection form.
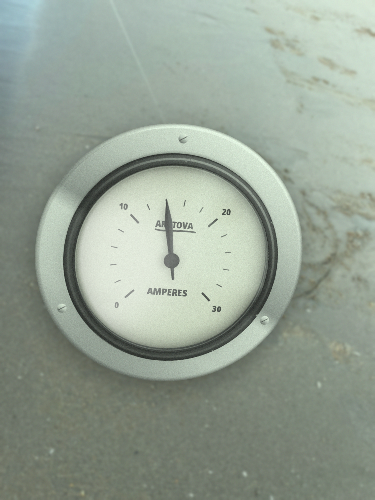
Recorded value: 14 A
